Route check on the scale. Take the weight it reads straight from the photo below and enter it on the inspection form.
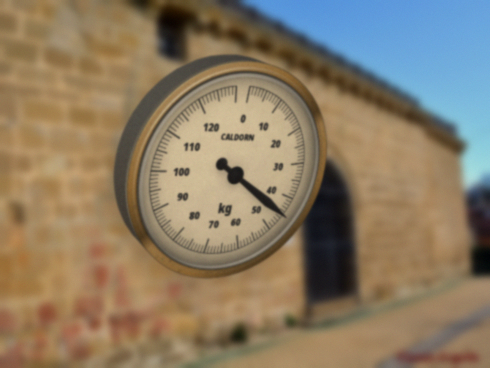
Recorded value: 45 kg
